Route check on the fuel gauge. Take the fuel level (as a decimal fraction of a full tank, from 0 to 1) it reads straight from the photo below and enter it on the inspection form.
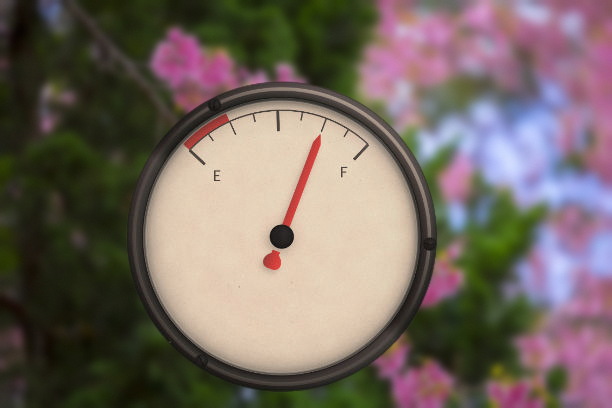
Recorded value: 0.75
